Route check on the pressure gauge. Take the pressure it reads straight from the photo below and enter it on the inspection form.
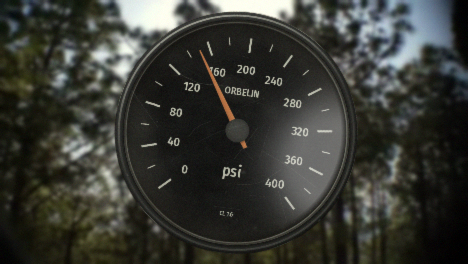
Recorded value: 150 psi
